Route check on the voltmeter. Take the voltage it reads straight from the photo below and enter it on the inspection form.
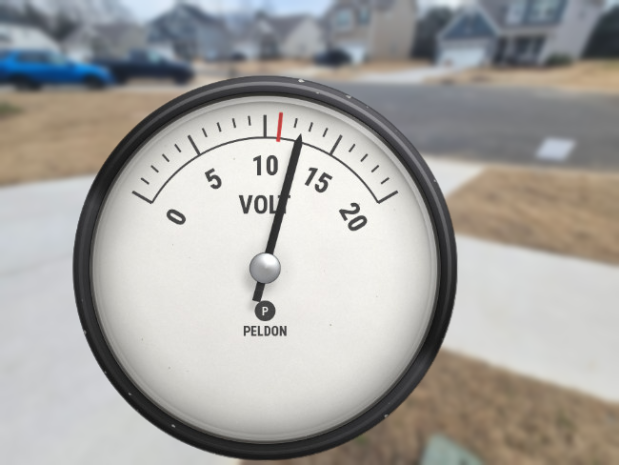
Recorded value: 12.5 V
